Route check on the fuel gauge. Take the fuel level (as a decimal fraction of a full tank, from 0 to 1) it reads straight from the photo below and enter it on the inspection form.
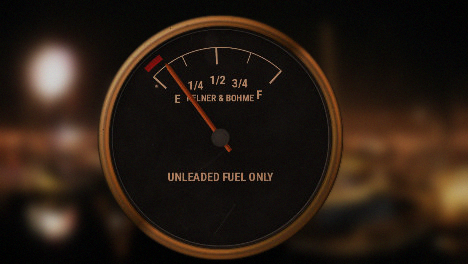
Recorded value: 0.125
